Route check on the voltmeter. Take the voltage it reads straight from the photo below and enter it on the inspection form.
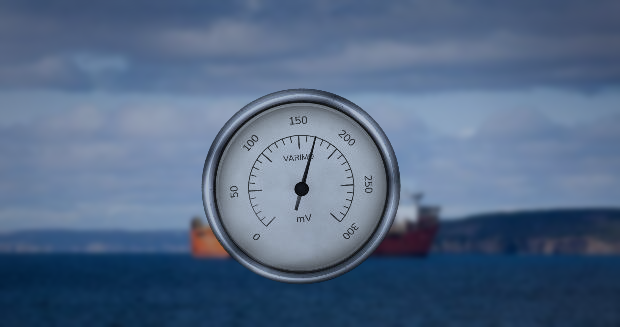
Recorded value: 170 mV
